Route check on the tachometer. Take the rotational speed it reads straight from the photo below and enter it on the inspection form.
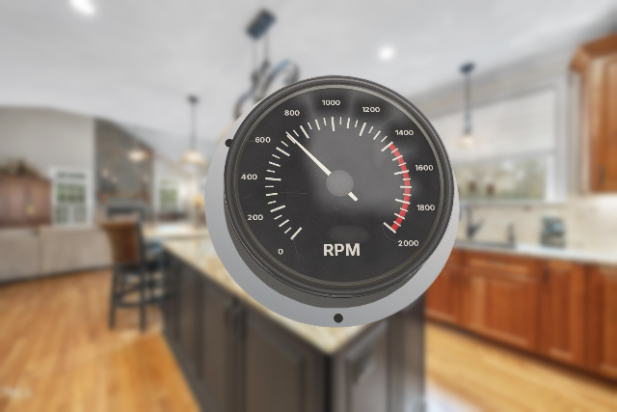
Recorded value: 700 rpm
